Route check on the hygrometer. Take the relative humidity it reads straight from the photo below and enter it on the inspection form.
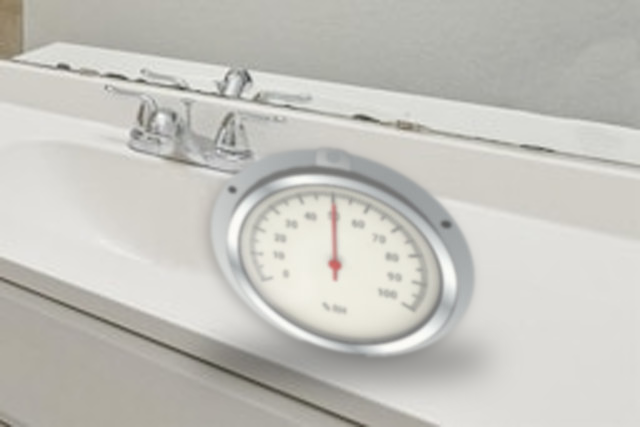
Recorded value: 50 %
